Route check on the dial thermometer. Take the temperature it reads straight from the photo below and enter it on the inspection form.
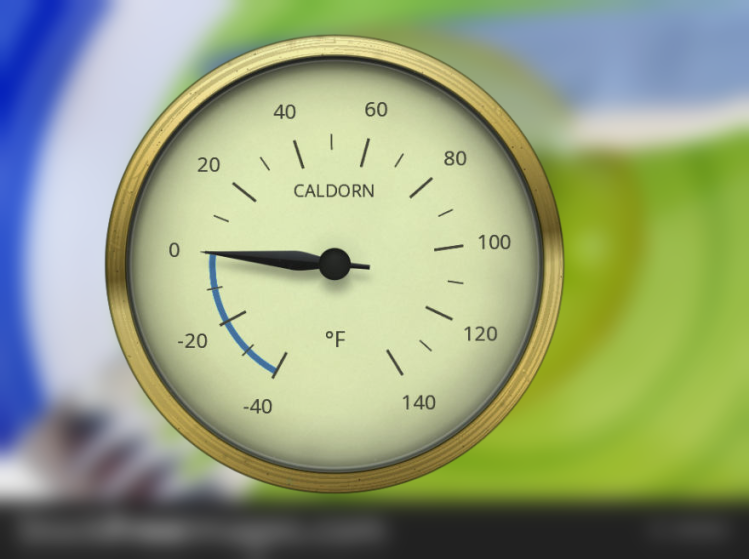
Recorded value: 0 °F
